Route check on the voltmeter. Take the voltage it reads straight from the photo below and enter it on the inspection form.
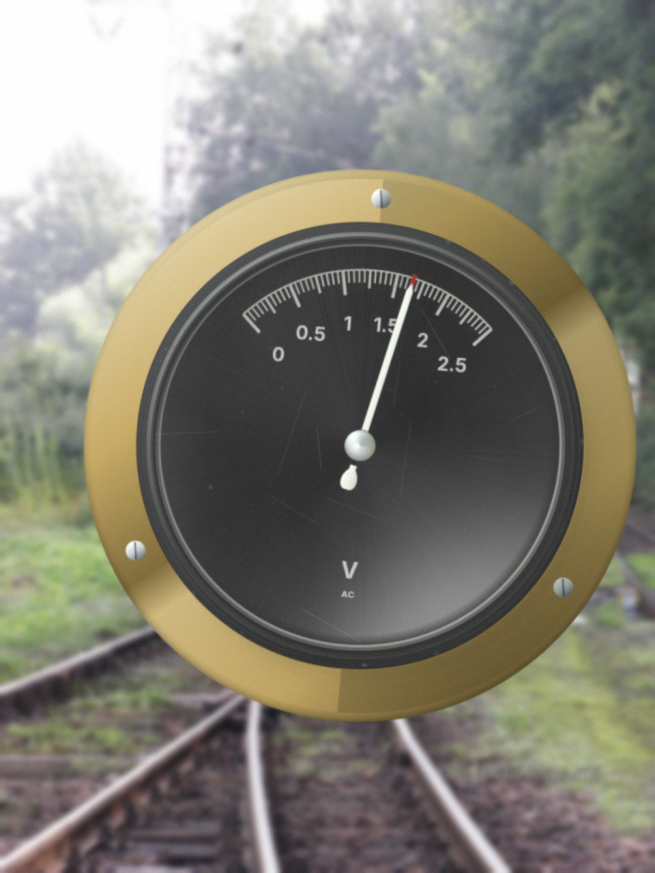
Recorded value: 1.65 V
